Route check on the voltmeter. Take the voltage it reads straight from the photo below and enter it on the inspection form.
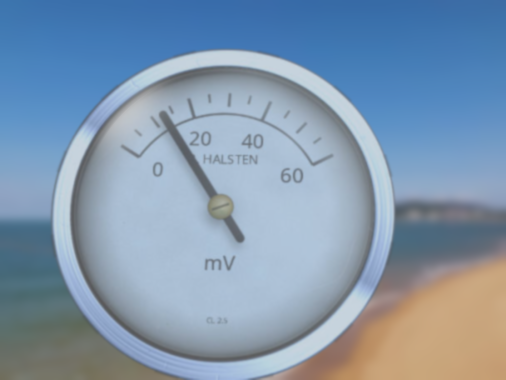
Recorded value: 12.5 mV
